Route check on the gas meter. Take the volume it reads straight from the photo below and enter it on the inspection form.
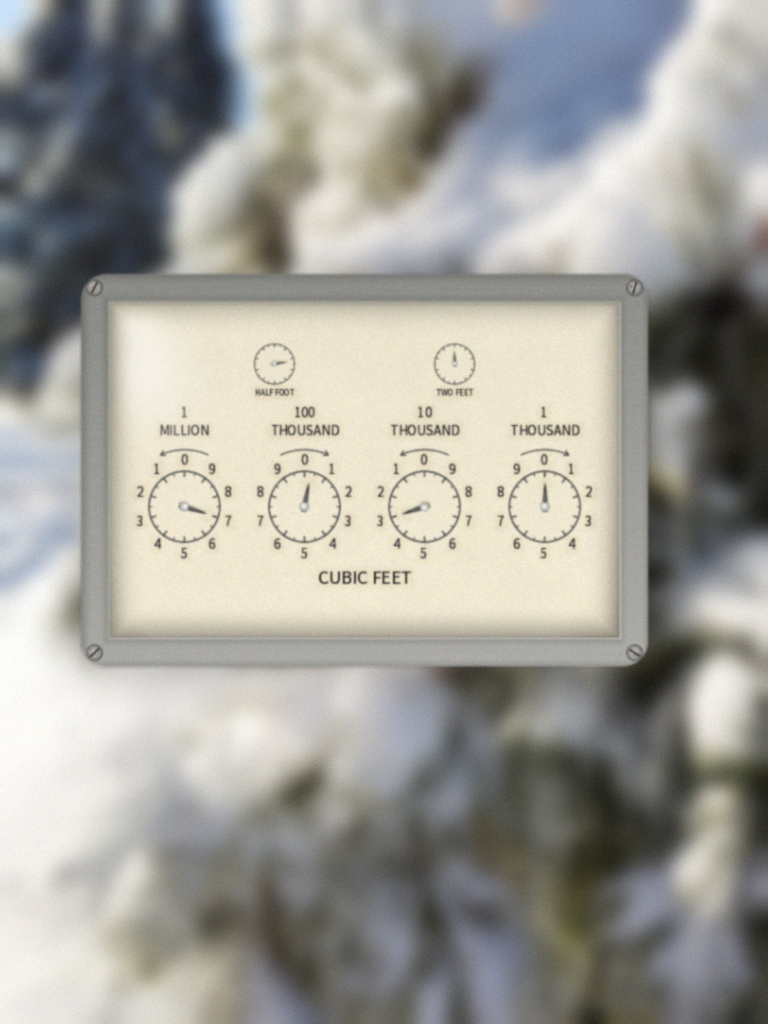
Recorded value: 703000 ft³
